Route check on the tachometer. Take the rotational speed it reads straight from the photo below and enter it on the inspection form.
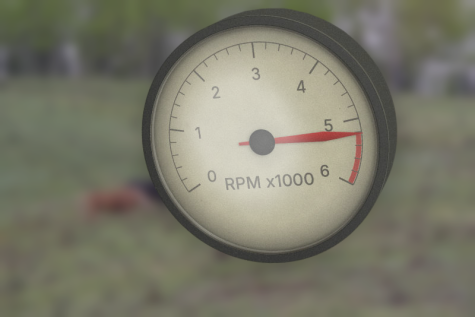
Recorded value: 5200 rpm
